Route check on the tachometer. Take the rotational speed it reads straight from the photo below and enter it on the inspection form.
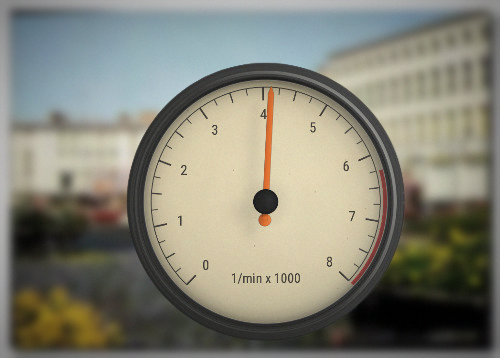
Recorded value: 4125 rpm
